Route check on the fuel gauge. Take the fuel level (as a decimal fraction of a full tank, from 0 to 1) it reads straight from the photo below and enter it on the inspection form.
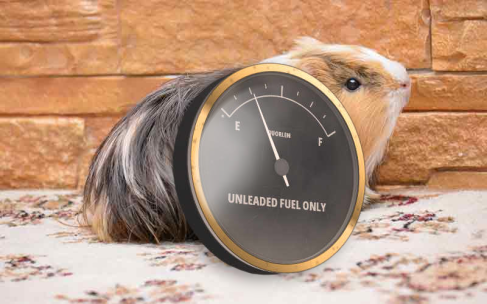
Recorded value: 0.25
